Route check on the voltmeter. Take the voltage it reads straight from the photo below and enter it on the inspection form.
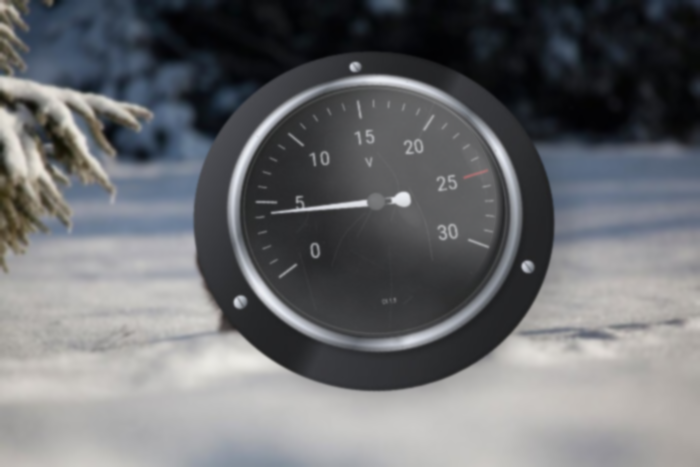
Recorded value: 4 V
